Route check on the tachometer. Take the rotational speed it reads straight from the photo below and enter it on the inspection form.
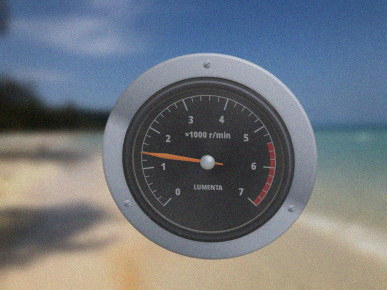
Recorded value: 1400 rpm
